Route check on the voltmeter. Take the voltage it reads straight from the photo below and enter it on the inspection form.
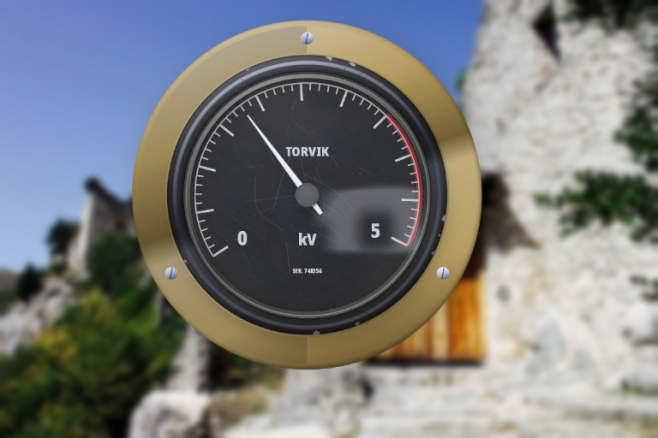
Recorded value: 1.8 kV
